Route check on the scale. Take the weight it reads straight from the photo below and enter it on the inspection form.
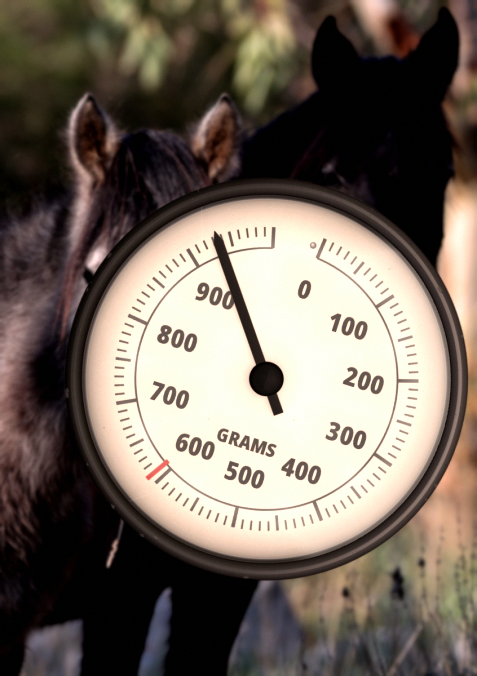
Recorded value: 935 g
